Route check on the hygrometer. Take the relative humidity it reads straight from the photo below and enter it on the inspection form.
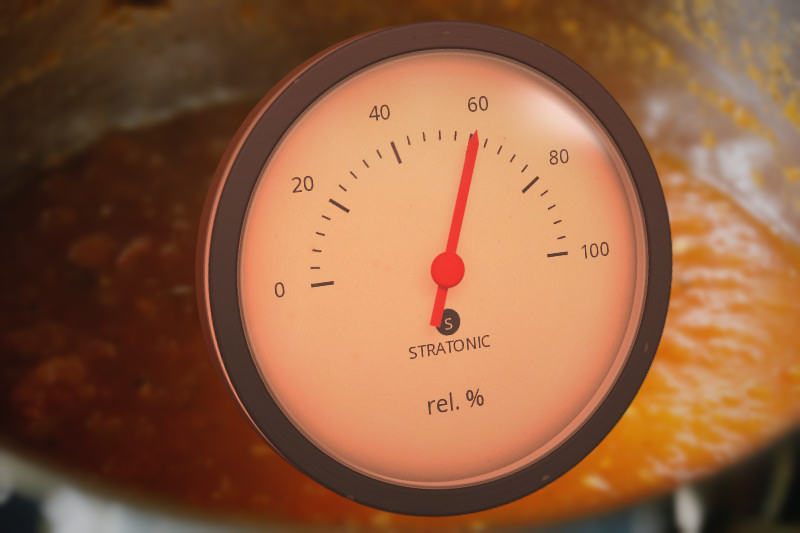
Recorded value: 60 %
